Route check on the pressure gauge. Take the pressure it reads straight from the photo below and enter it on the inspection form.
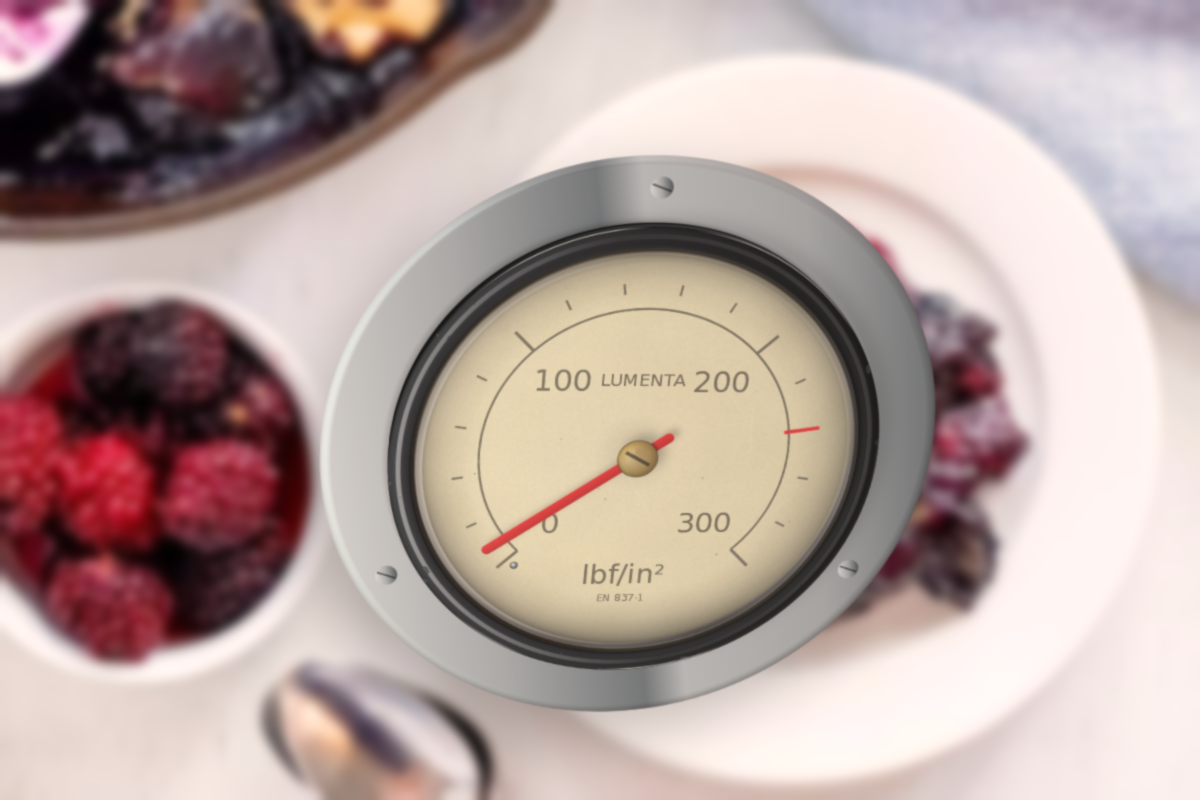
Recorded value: 10 psi
